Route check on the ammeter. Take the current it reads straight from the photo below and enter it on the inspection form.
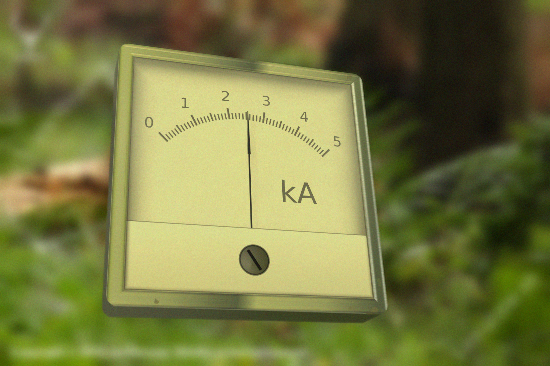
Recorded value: 2.5 kA
